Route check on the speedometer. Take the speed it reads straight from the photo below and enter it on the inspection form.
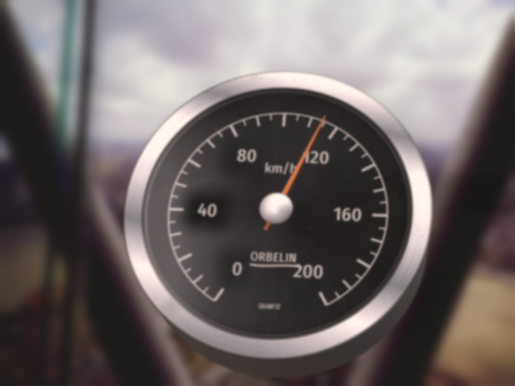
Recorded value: 115 km/h
